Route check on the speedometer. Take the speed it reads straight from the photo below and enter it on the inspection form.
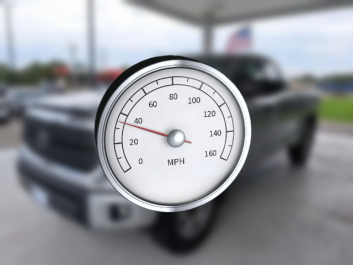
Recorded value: 35 mph
